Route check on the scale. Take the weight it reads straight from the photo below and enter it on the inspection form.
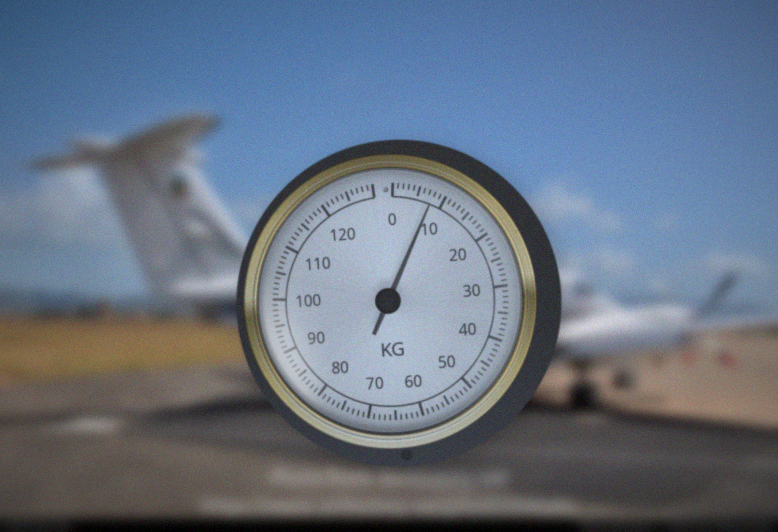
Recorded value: 8 kg
